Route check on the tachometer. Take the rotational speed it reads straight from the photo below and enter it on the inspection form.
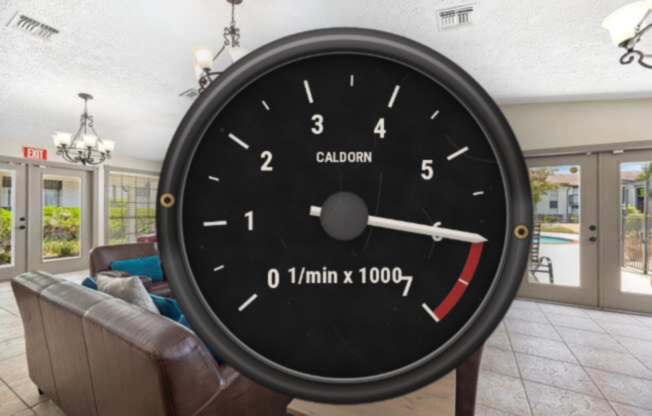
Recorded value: 6000 rpm
